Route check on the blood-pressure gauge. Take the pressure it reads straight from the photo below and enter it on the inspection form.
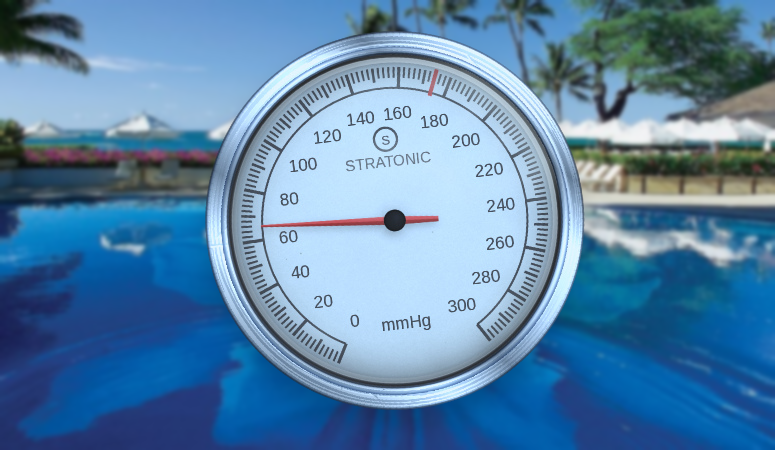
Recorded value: 66 mmHg
